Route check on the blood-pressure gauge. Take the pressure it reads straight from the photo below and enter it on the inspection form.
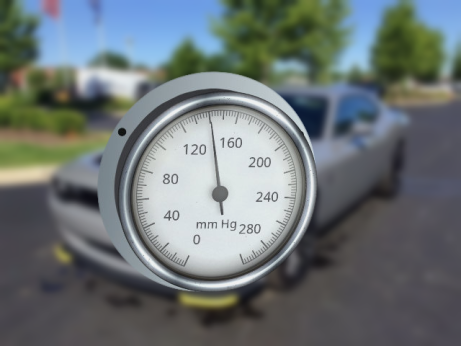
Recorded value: 140 mmHg
